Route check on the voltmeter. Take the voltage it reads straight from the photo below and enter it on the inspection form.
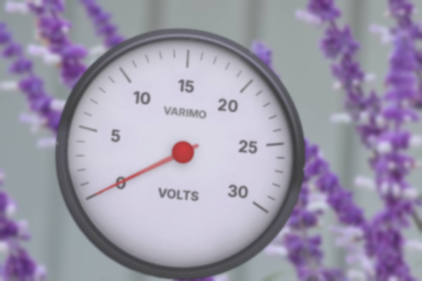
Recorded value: 0 V
